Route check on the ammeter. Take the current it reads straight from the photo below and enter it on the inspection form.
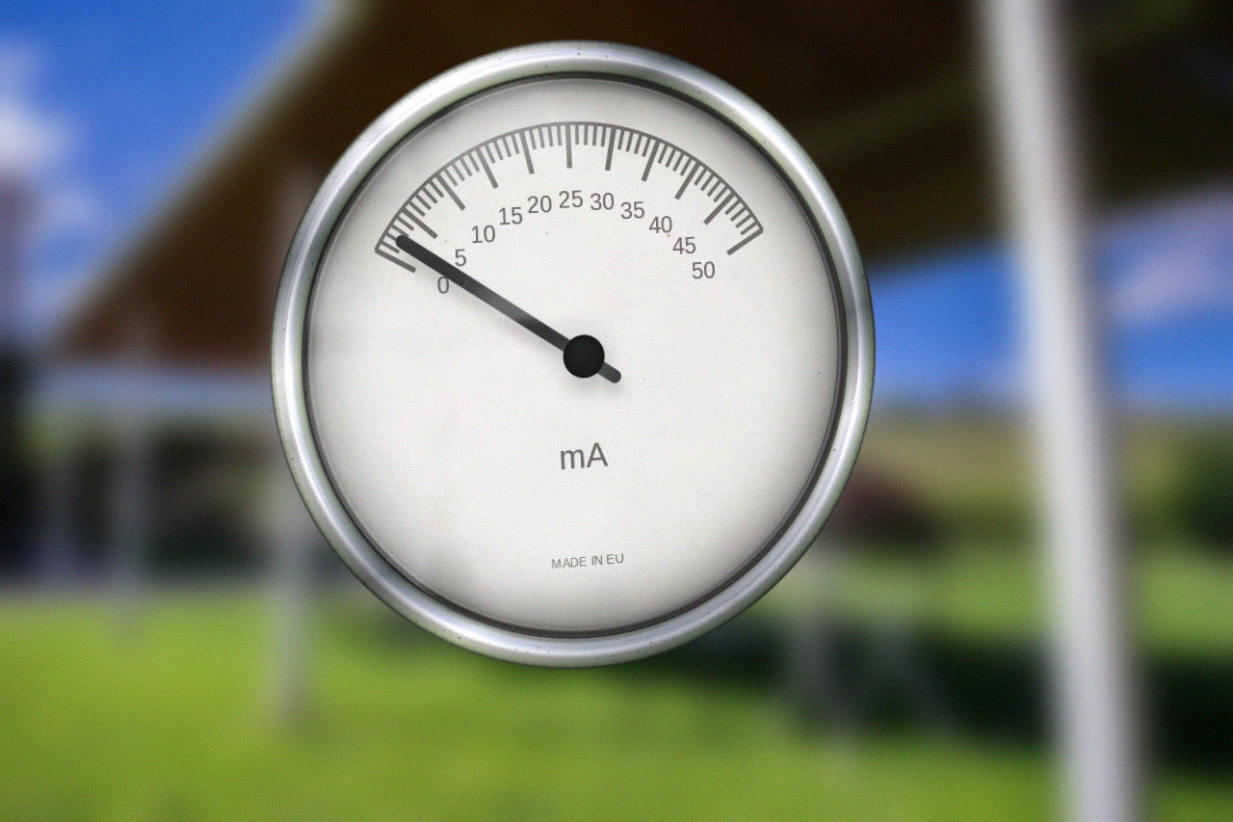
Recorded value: 2 mA
